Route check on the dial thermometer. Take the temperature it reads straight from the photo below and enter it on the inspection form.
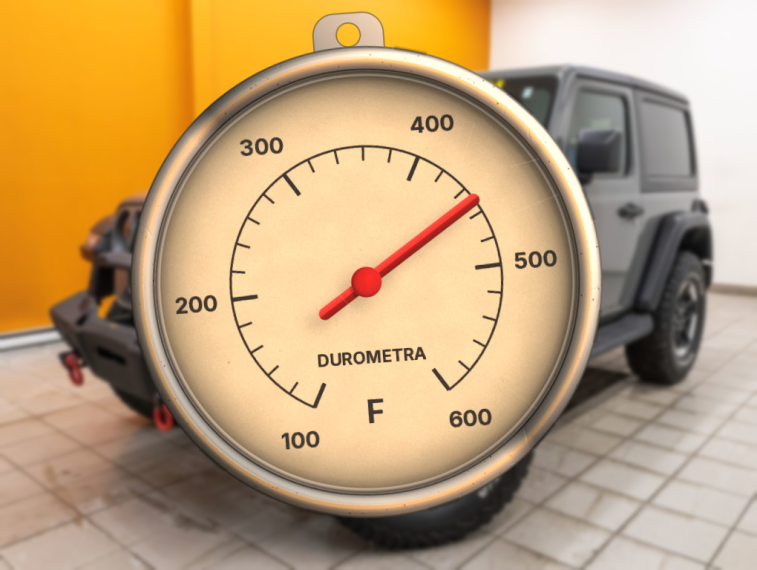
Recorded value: 450 °F
